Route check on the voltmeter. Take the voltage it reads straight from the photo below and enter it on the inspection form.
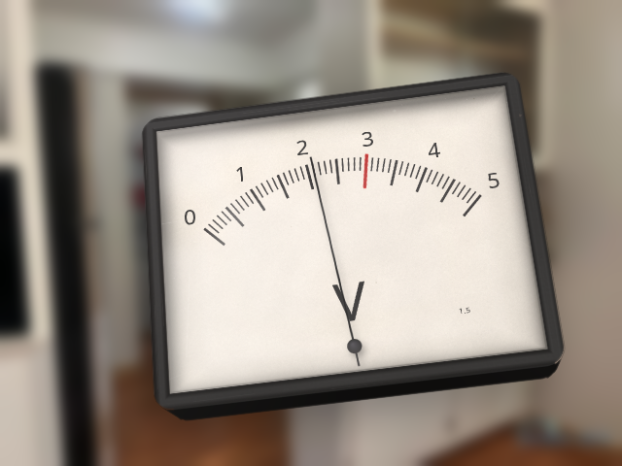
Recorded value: 2.1 V
